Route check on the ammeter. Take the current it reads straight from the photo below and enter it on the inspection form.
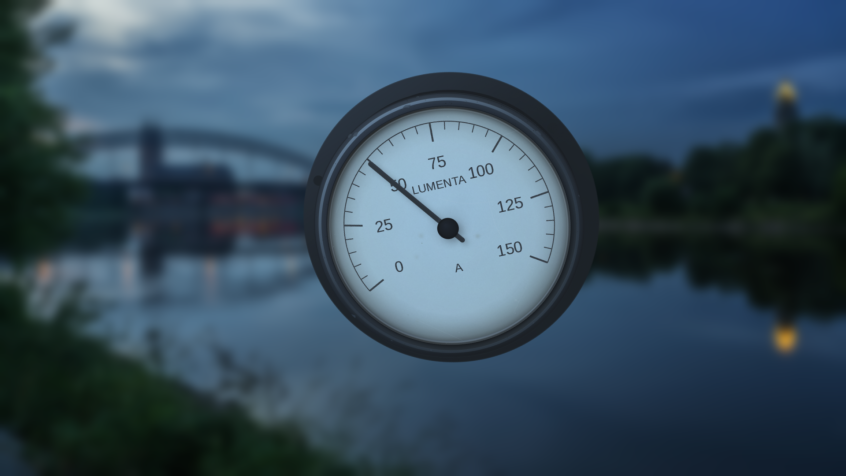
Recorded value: 50 A
